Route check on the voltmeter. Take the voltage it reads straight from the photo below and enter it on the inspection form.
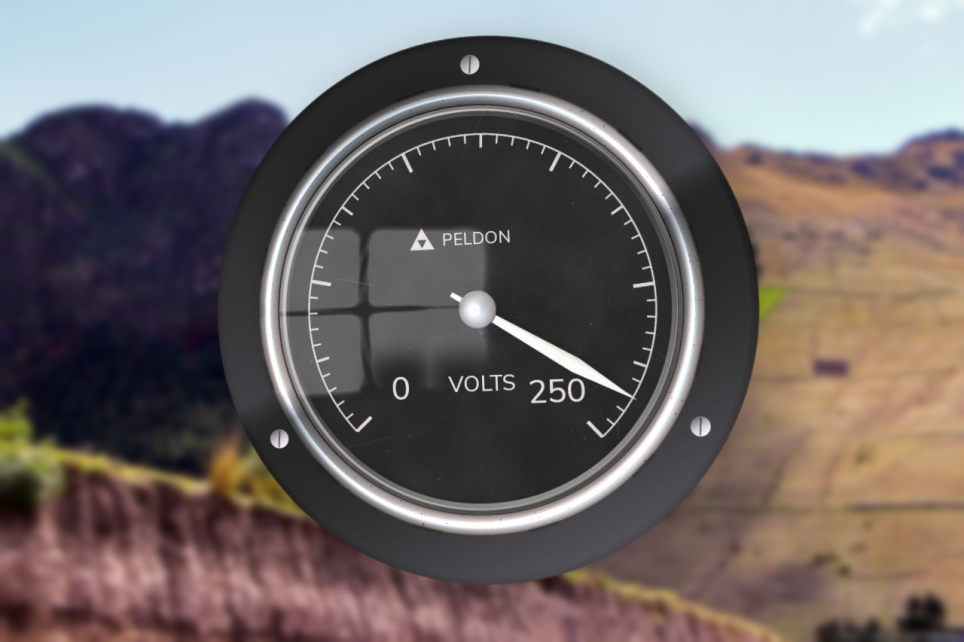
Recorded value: 235 V
